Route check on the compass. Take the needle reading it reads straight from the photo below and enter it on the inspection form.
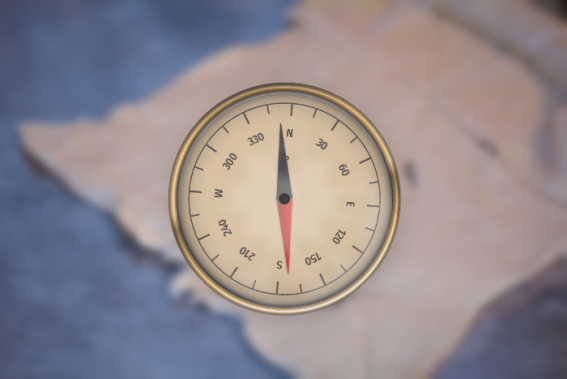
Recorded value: 172.5 °
